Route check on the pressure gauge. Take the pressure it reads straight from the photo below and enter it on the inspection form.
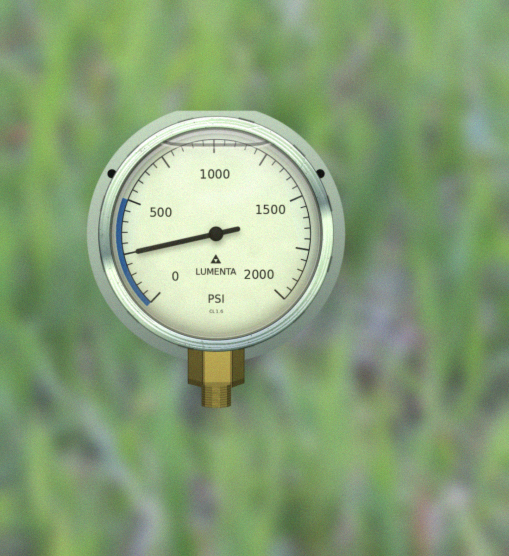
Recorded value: 250 psi
